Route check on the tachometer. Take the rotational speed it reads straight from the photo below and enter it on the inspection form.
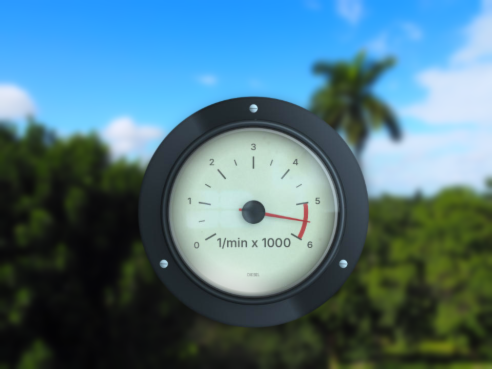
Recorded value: 5500 rpm
